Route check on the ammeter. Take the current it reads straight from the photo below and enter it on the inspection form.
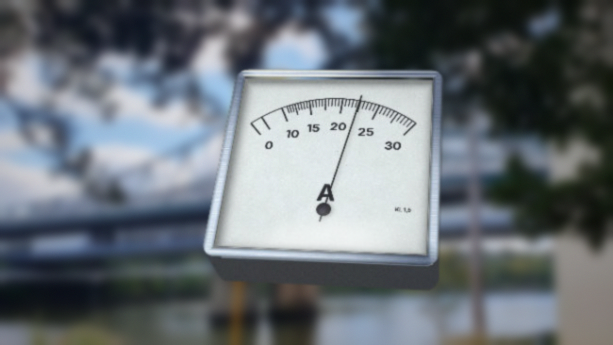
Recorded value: 22.5 A
